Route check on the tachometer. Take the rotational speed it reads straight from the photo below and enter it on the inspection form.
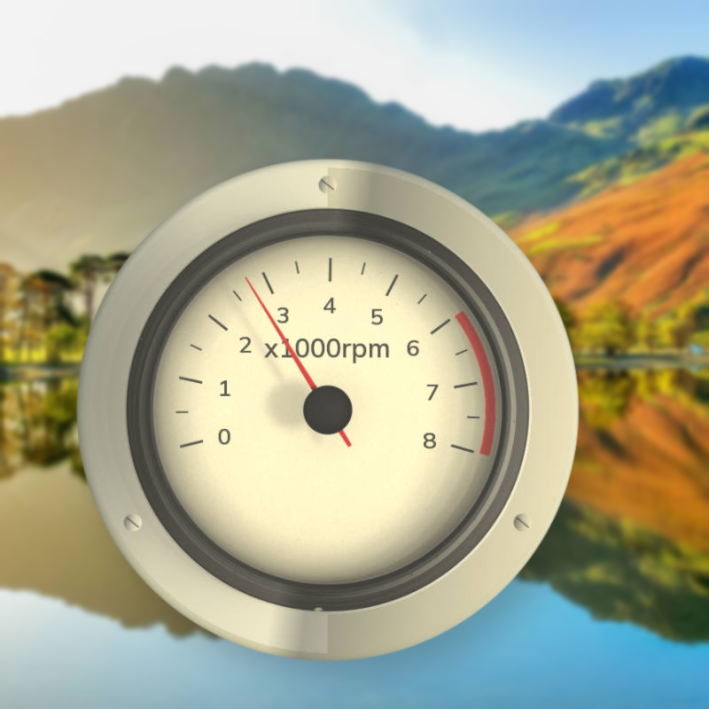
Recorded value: 2750 rpm
